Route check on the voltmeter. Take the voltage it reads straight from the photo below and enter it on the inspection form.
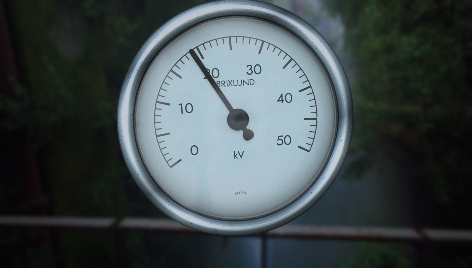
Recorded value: 19 kV
